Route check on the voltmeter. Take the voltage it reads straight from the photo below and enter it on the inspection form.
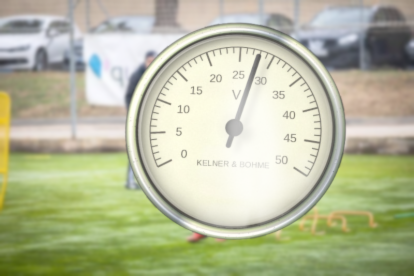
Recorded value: 28 V
